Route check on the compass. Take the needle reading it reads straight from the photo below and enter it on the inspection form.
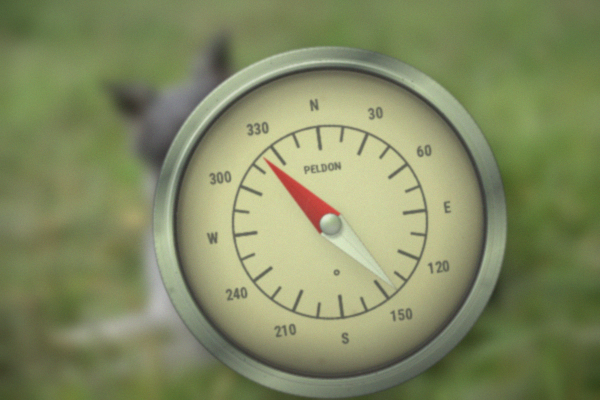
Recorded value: 322.5 °
